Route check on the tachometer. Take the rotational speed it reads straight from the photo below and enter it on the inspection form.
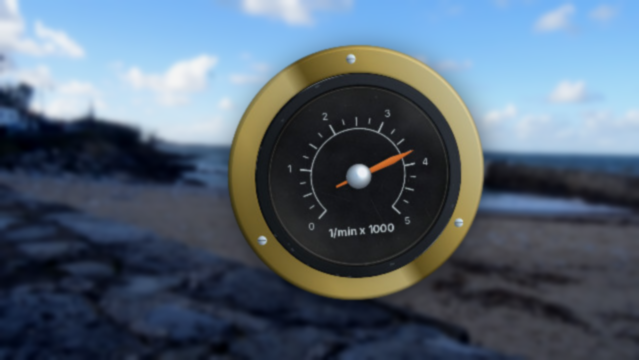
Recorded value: 3750 rpm
